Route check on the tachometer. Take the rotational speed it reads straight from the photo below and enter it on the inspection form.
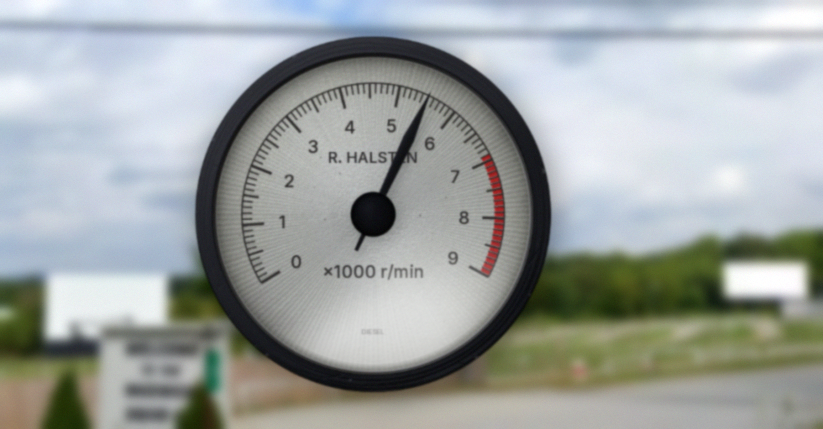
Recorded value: 5500 rpm
